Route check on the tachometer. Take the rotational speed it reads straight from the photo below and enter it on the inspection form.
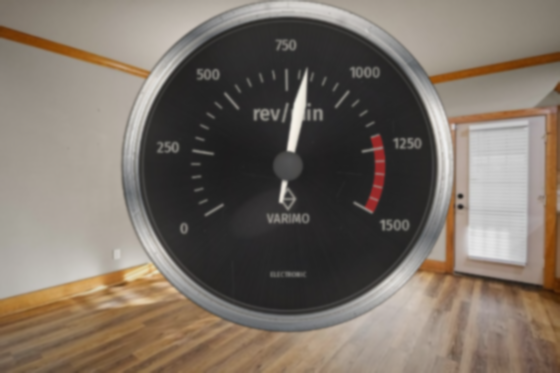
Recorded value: 825 rpm
